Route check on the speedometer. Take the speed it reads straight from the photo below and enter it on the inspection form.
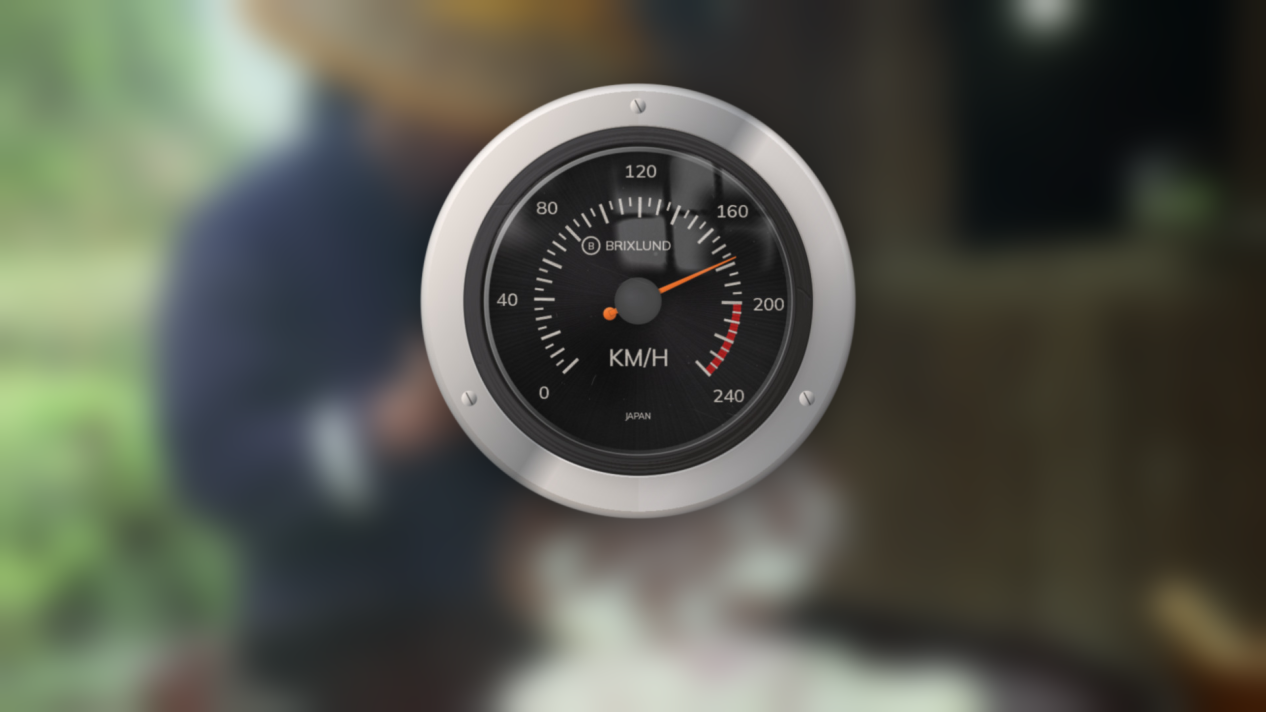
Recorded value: 177.5 km/h
